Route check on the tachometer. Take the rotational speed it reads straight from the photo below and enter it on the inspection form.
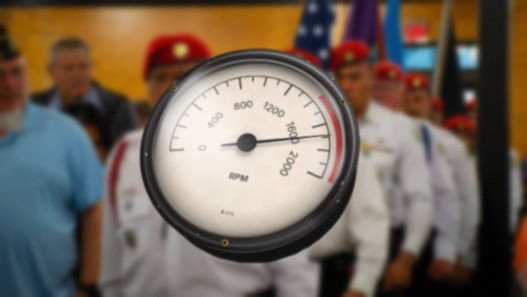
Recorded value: 1700 rpm
